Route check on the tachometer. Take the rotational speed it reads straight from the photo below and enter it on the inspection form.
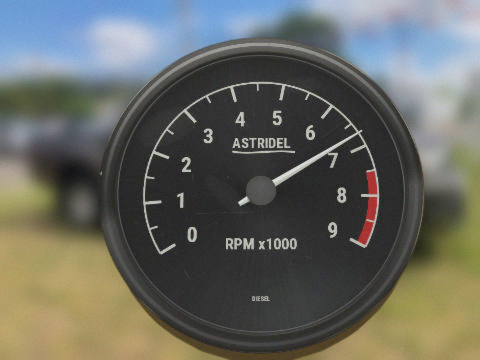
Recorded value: 6750 rpm
